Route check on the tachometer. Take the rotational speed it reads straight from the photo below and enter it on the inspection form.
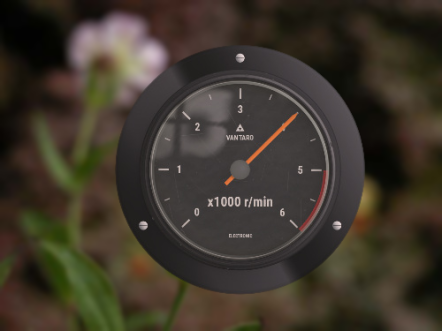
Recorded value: 4000 rpm
